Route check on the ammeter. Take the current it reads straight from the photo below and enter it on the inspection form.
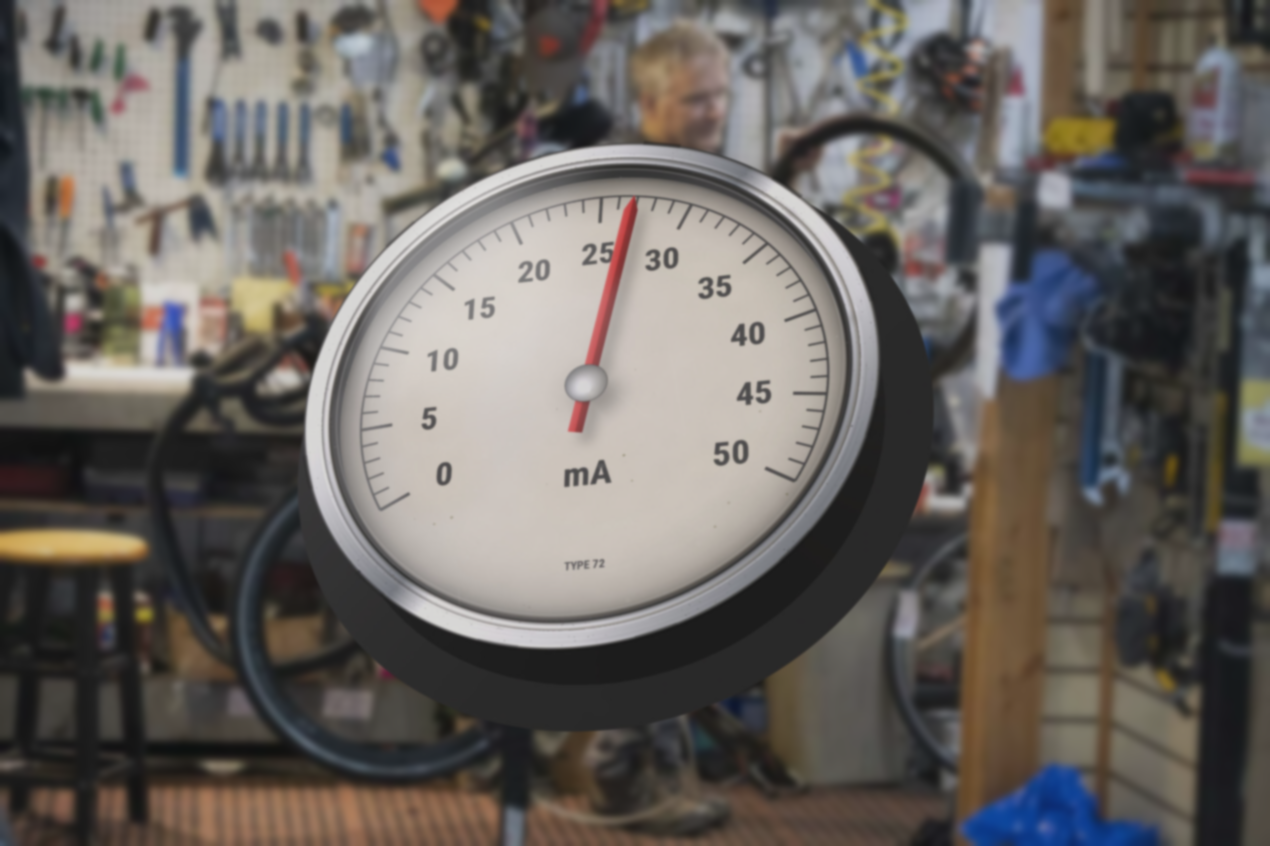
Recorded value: 27 mA
